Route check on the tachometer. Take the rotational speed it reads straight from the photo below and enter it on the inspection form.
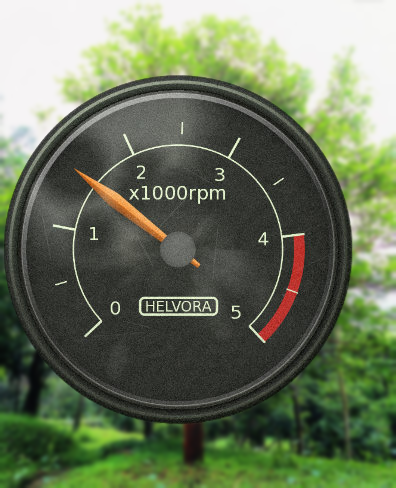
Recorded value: 1500 rpm
